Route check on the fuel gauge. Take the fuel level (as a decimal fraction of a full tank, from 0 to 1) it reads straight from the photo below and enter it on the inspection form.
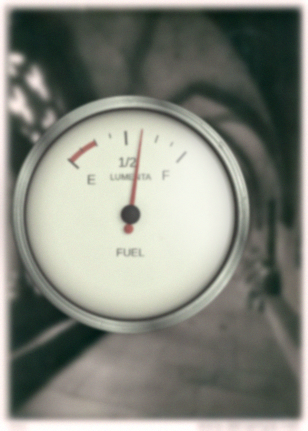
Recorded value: 0.625
